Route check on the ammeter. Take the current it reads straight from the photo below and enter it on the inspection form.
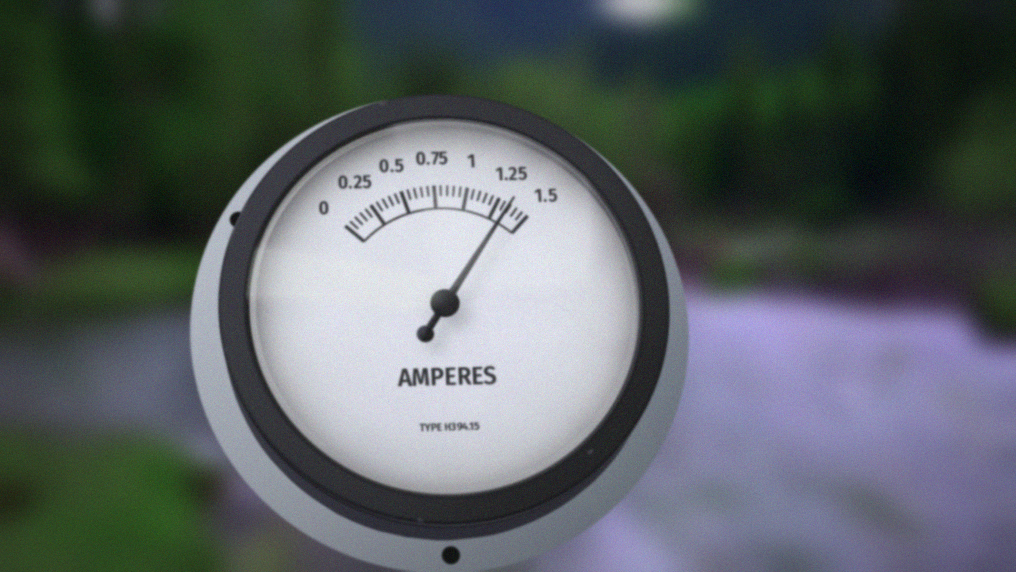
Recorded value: 1.35 A
